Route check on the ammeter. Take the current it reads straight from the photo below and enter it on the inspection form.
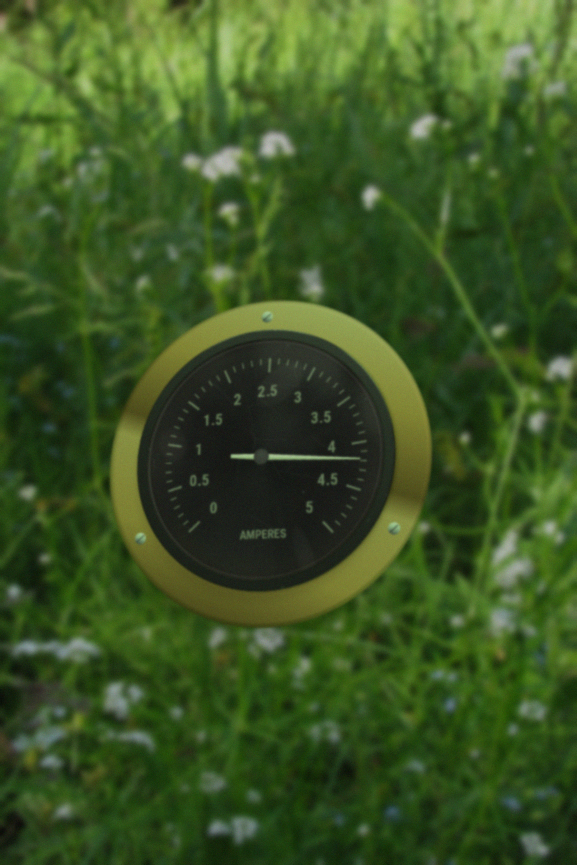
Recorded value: 4.2 A
